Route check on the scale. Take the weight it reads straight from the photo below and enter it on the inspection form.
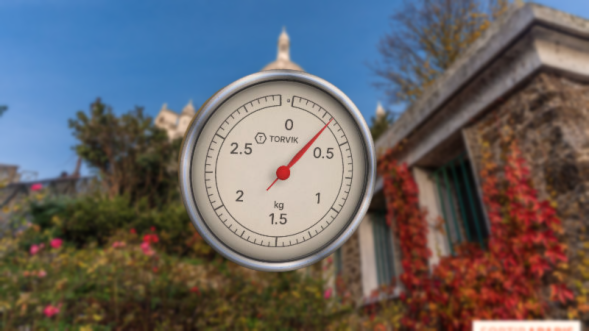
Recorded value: 0.3 kg
